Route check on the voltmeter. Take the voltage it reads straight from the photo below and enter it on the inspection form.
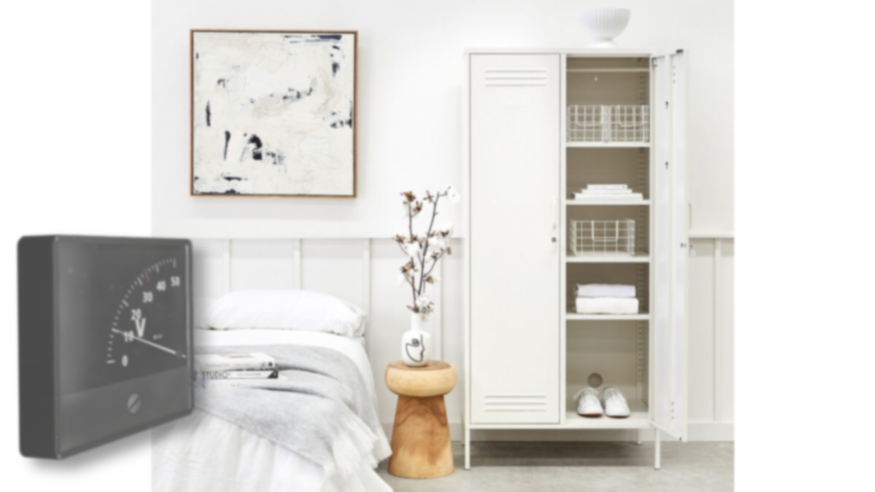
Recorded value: 10 V
